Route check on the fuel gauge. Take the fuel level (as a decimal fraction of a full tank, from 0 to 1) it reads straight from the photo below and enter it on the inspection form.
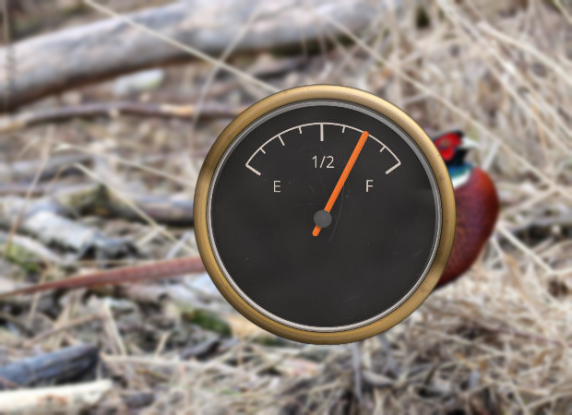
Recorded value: 0.75
